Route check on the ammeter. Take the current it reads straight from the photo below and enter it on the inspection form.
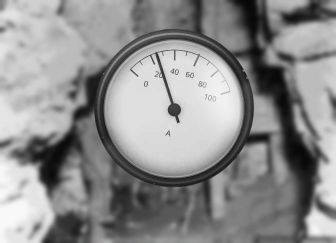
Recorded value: 25 A
